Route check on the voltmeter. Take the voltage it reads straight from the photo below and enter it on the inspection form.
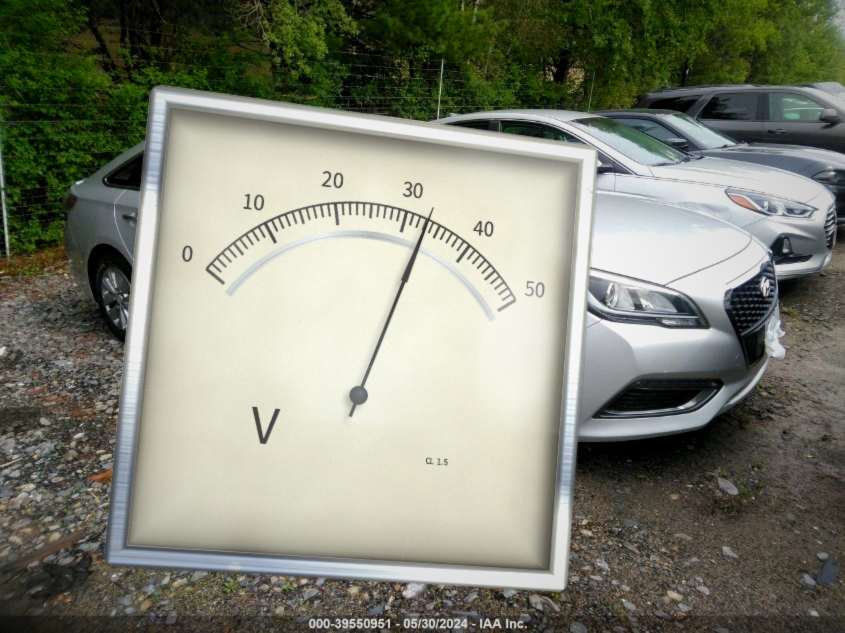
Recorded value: 33 V
